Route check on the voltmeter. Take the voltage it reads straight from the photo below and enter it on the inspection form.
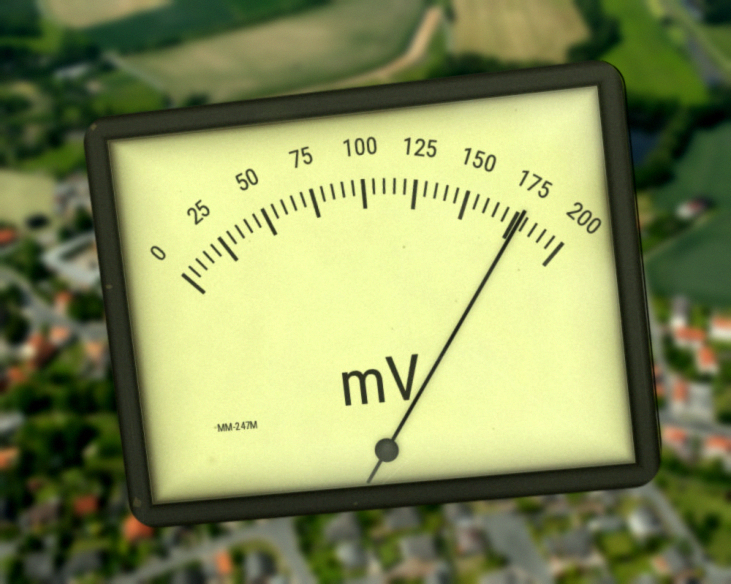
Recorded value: 177.5 mV
